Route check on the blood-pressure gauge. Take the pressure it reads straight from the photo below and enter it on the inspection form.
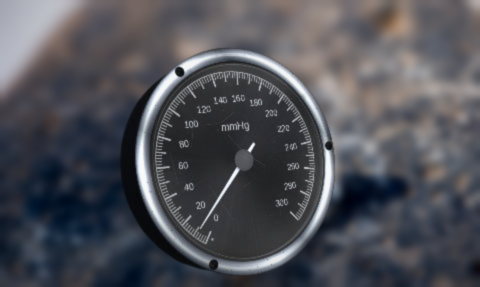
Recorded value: 10 mmHg
